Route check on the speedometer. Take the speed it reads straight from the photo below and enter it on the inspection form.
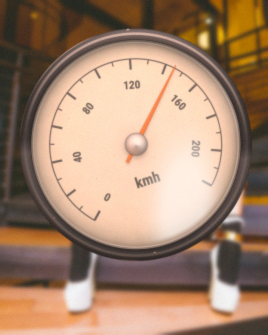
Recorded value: 145 km/h
